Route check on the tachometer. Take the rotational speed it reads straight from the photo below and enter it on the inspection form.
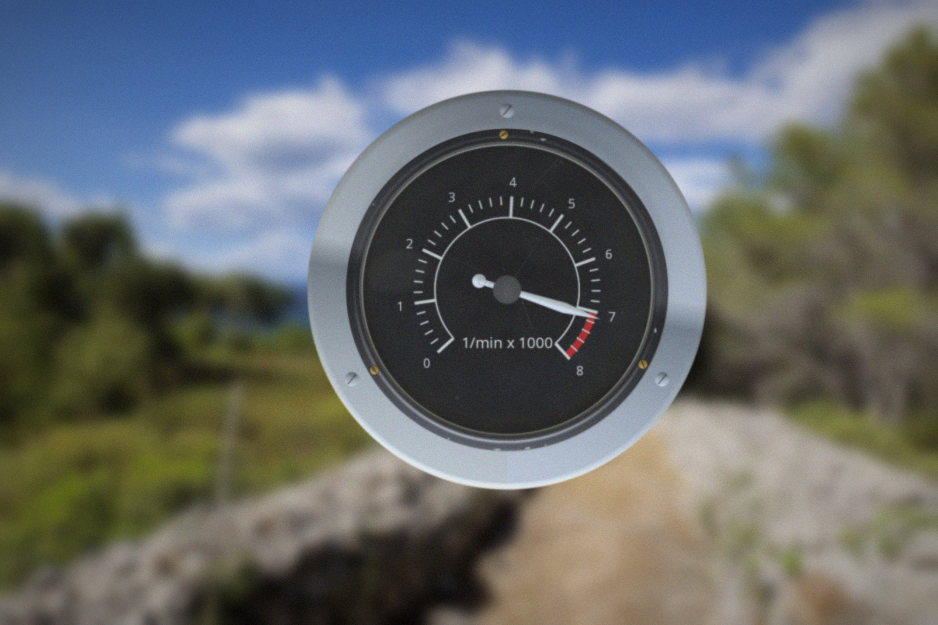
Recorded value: 7100 rpm
